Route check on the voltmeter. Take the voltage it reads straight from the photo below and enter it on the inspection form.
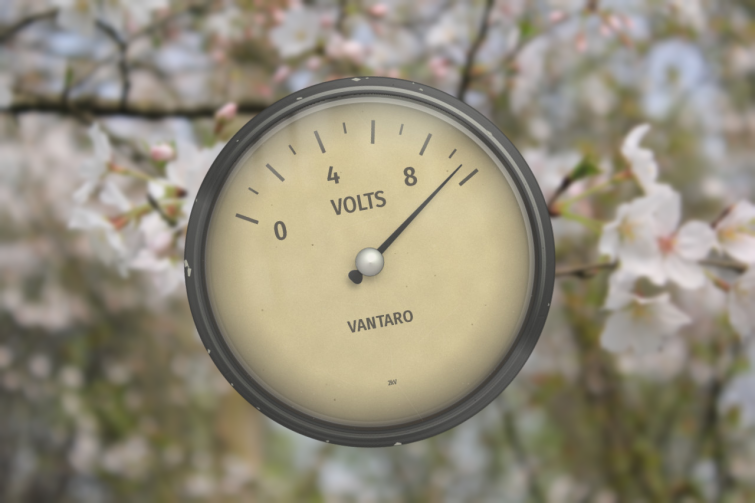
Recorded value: 9.5 V
